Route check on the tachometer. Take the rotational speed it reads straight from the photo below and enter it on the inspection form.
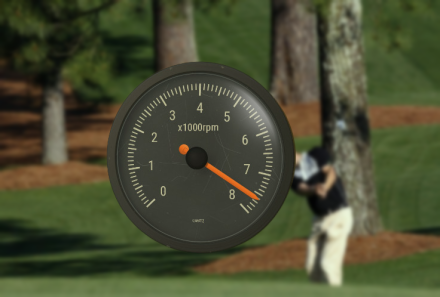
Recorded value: 7600 rpm
